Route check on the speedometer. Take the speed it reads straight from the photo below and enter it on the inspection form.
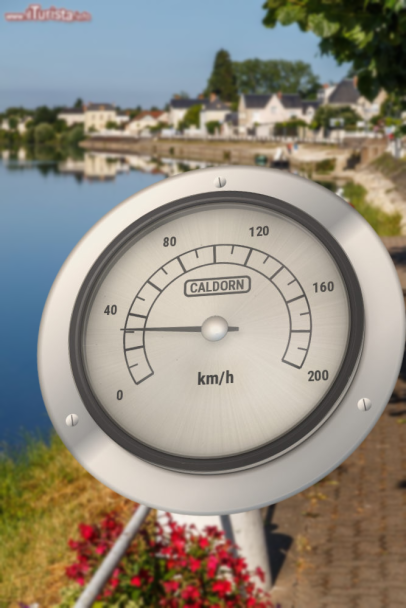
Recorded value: 30 km/h
